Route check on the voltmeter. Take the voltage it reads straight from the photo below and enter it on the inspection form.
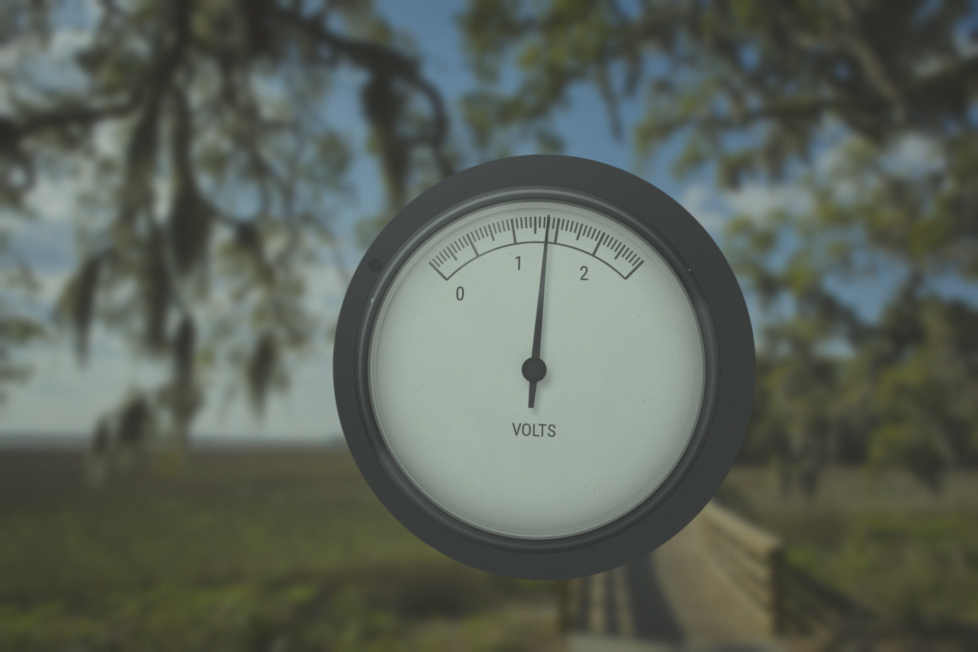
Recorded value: 1.4 V
